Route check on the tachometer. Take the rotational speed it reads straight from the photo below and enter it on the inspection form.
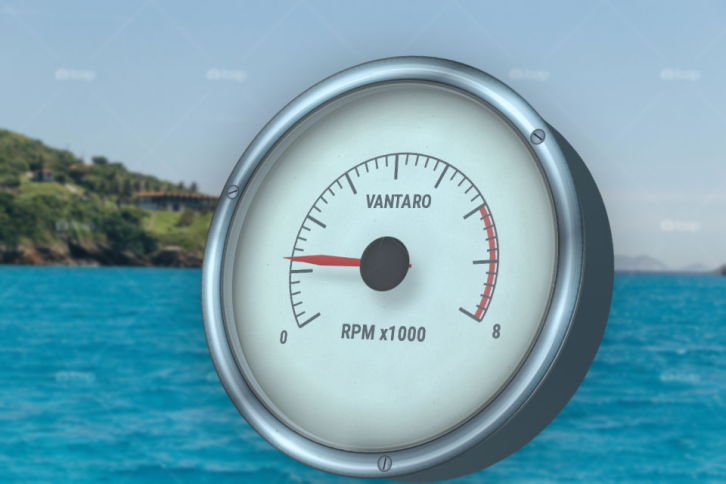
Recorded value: 1200 rpm
